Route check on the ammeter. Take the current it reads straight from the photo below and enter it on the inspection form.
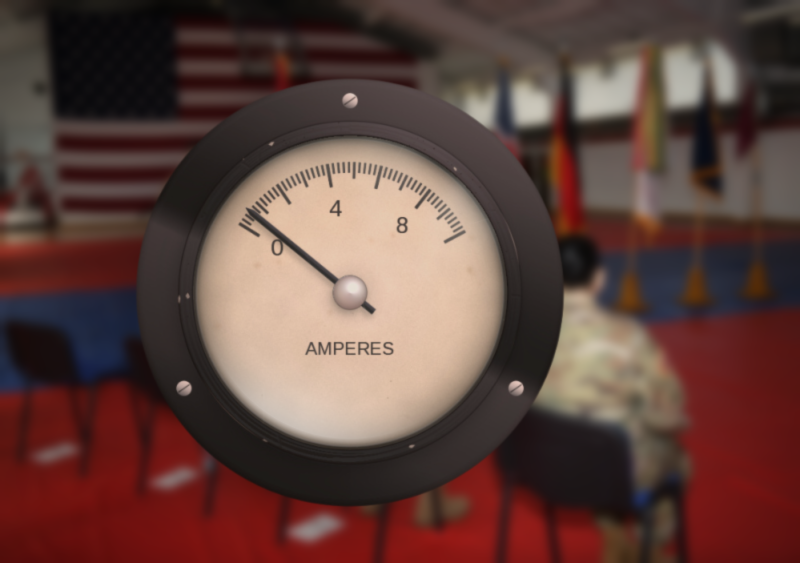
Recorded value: 0.6 A
